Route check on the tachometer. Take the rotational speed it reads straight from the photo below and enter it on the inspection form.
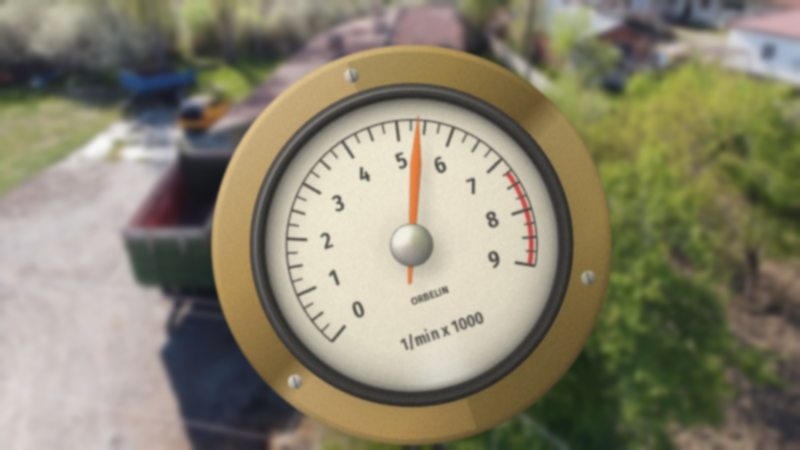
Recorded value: 5375 rpm
